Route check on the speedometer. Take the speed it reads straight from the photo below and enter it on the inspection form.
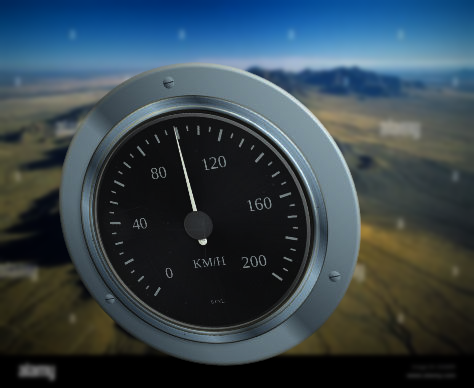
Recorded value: 100 km/h
